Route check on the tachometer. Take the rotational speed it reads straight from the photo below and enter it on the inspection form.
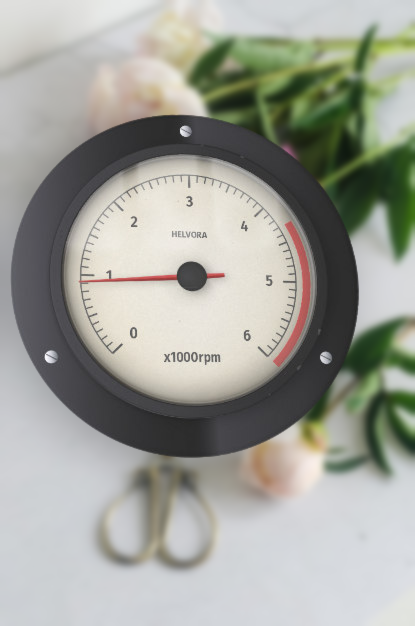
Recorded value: 900 rpm
